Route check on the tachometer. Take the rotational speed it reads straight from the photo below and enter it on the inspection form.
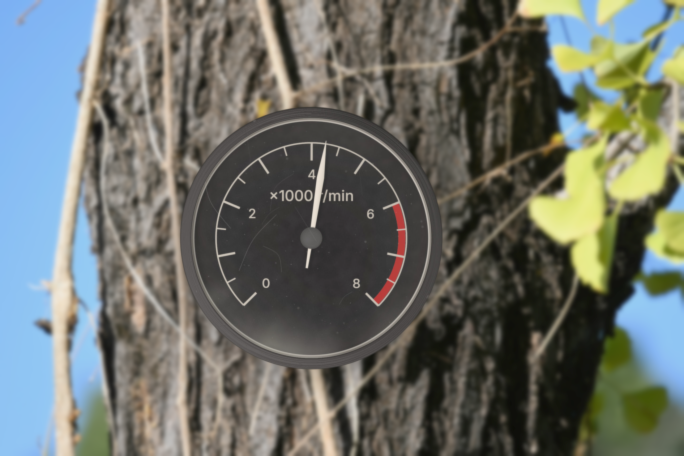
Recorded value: 4250 rpm
